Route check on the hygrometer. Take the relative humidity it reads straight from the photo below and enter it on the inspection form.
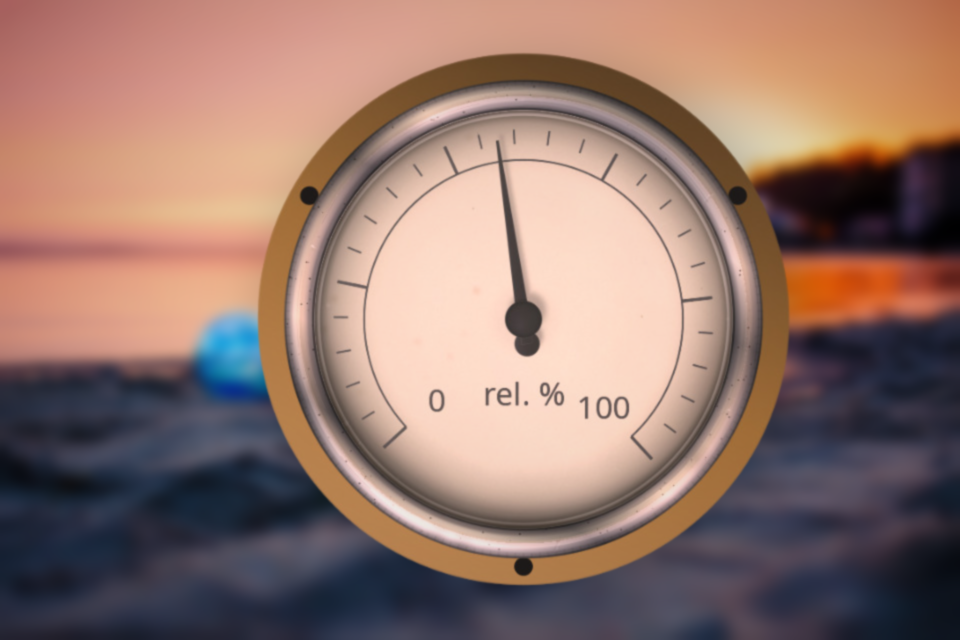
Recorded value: 46 %
